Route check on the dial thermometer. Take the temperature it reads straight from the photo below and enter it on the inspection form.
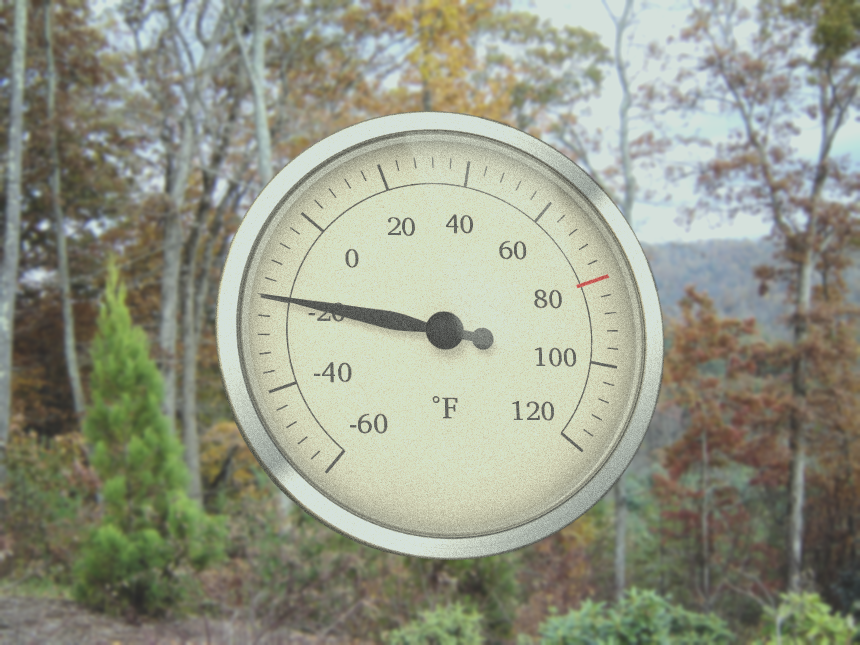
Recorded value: -20 °F
